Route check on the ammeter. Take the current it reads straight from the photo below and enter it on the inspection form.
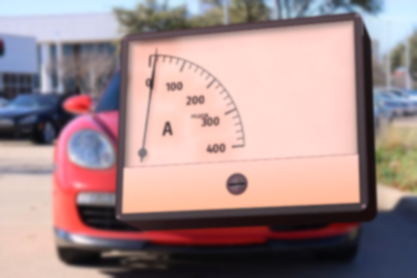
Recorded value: 20 A
